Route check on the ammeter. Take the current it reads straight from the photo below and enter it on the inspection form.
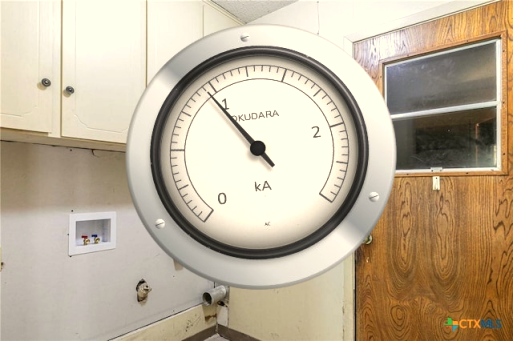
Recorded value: 0.95 kA
